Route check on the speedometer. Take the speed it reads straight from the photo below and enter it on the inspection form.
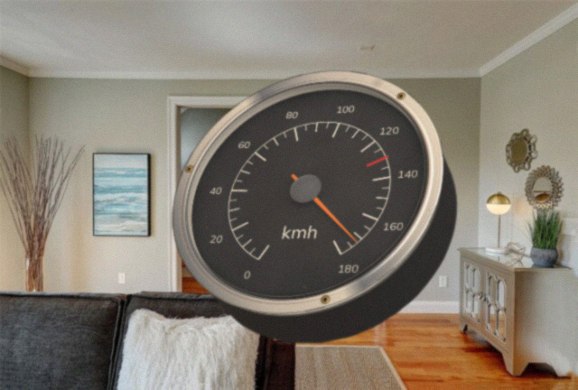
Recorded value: 172.5 km/h
